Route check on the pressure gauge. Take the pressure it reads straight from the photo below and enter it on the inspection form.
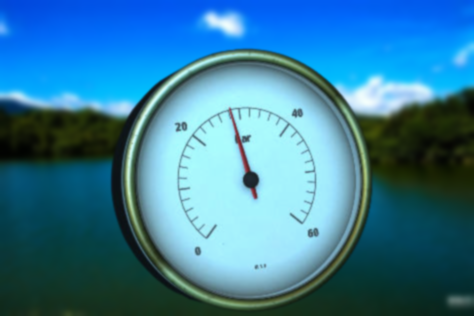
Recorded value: 28 bar
